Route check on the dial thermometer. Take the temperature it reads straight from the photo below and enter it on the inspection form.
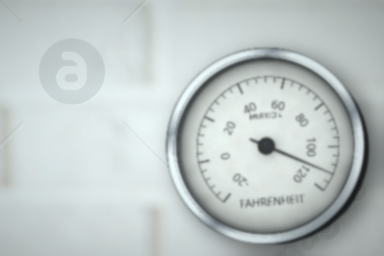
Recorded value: 112 °F
